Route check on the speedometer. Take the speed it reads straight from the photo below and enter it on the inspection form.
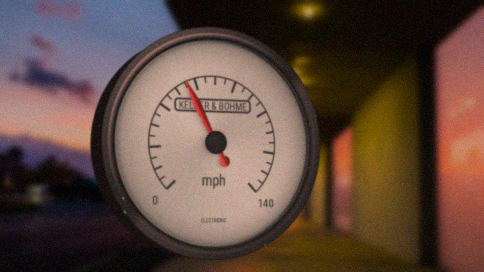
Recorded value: 55 mph
